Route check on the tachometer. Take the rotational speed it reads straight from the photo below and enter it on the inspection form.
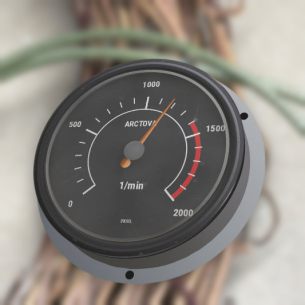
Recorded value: 1200 rpm
